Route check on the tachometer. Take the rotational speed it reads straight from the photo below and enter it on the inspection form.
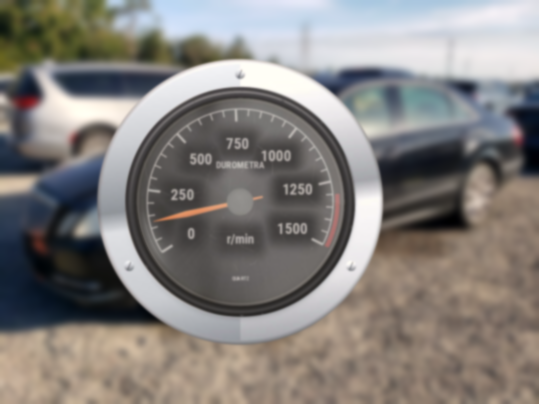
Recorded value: 125 rpm
